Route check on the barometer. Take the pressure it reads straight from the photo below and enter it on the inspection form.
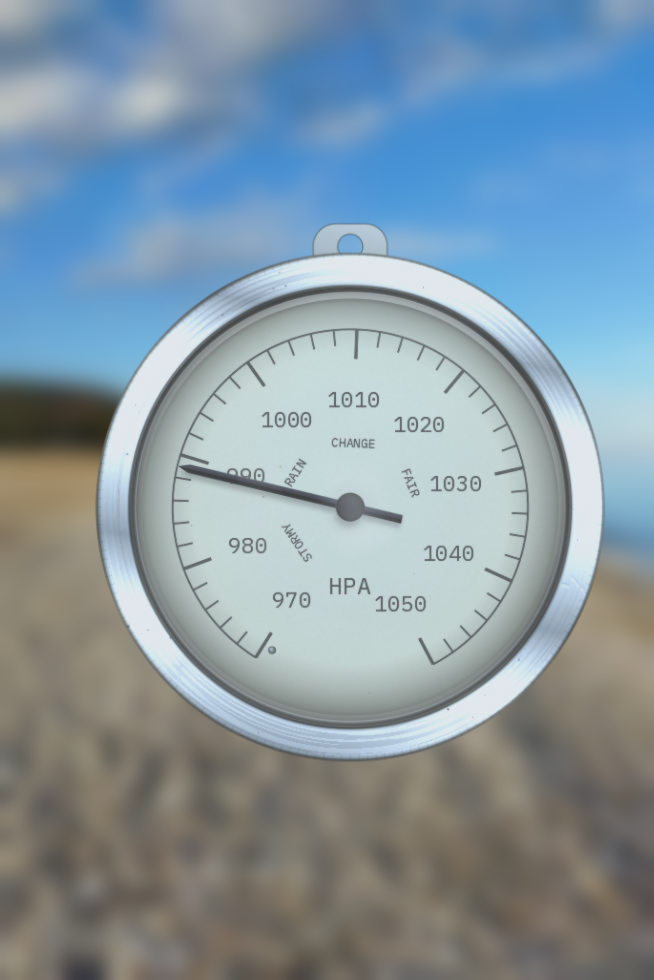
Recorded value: 989 hPa
